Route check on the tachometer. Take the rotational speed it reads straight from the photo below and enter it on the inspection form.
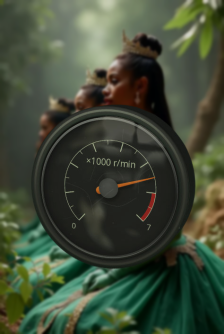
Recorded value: 5500 rpm
